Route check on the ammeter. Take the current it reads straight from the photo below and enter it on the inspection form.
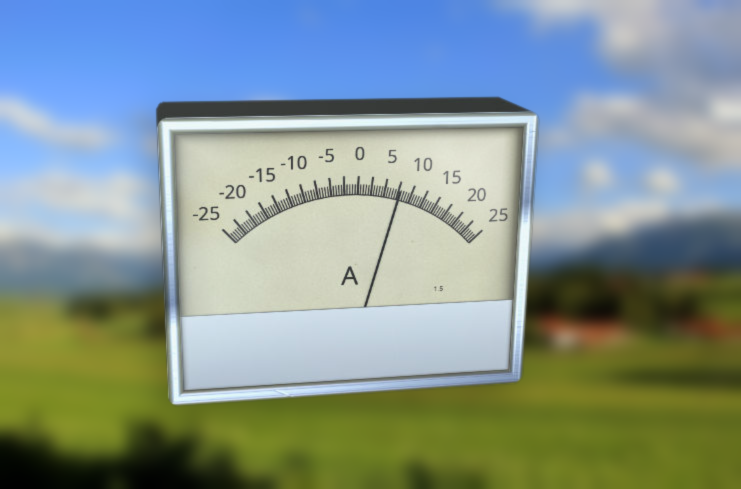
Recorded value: 7.5 A
